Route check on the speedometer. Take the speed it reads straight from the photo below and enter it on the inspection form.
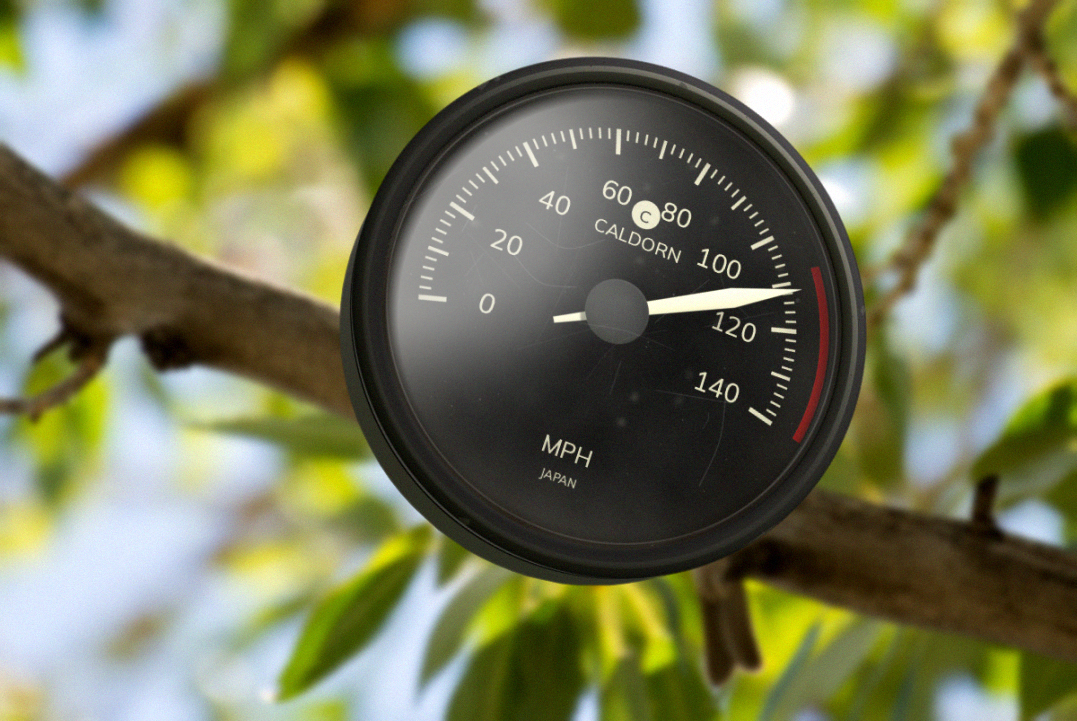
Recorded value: 112 mph
